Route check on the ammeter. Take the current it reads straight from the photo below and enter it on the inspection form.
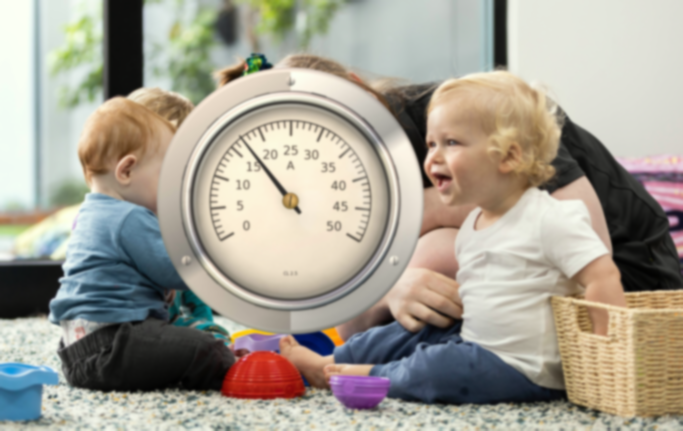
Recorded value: 17 A
